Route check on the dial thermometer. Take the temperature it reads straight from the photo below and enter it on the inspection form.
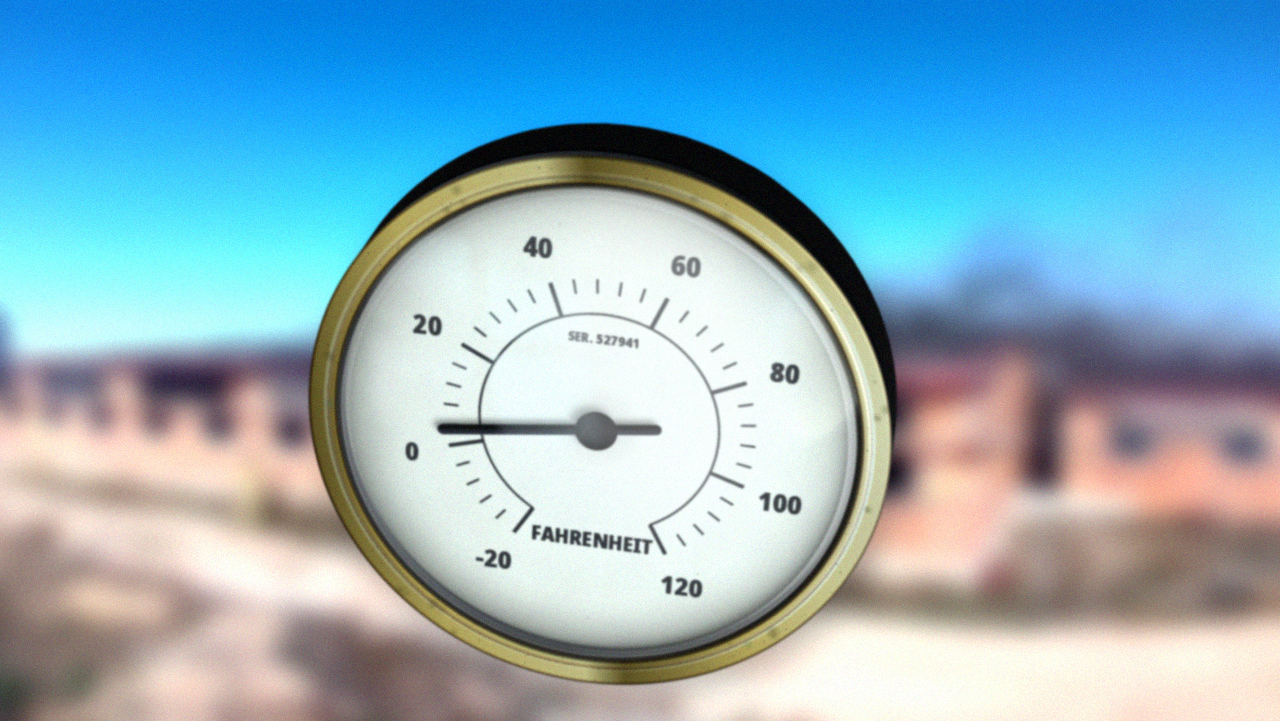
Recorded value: 4 °F
